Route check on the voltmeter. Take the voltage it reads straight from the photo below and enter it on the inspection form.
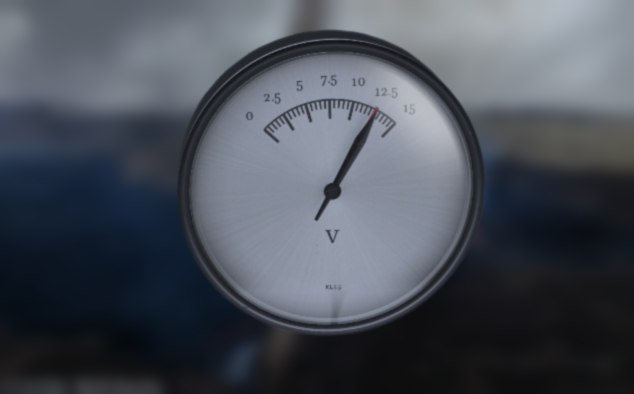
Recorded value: 12.5 V
